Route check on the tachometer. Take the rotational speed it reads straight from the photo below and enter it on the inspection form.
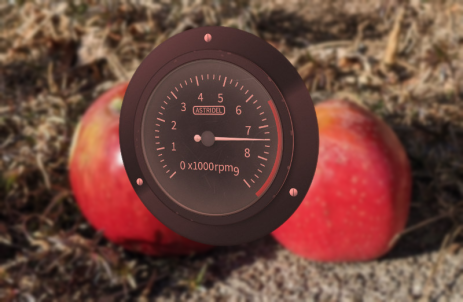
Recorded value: 7400 rpm
